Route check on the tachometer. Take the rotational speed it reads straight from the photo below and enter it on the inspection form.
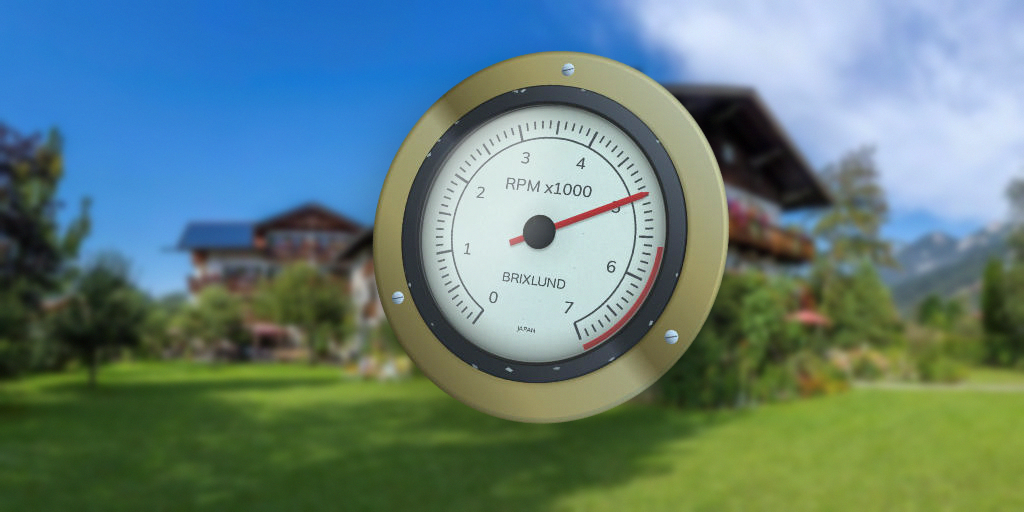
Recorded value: 5000 rpm
